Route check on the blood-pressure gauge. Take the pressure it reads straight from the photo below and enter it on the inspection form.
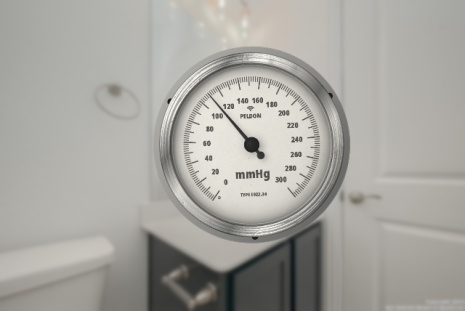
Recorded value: 110 mmHg
